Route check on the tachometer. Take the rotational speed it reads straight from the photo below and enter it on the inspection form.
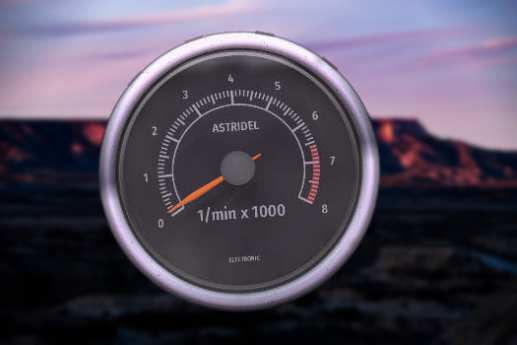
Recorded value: 100 rpm
